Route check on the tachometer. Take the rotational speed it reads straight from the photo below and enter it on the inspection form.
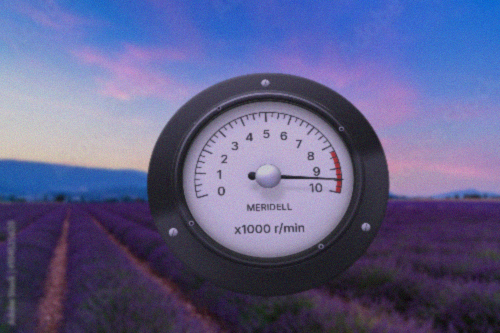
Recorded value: 9500 rpm
